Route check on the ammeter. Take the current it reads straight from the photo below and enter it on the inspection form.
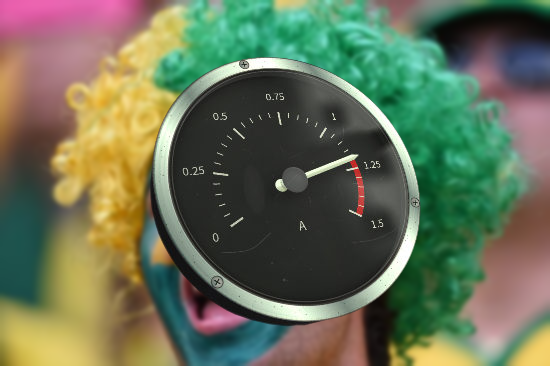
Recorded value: 1.2 A
